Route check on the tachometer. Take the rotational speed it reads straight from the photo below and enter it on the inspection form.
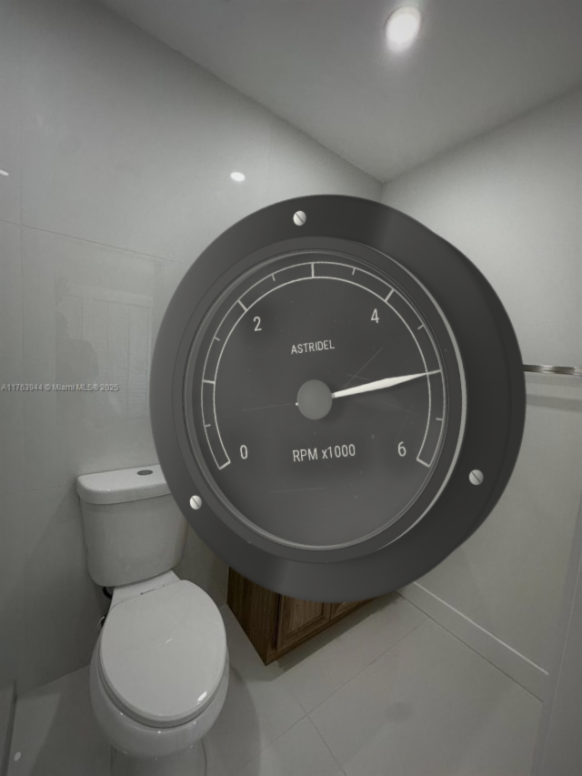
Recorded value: 5000 rpm
